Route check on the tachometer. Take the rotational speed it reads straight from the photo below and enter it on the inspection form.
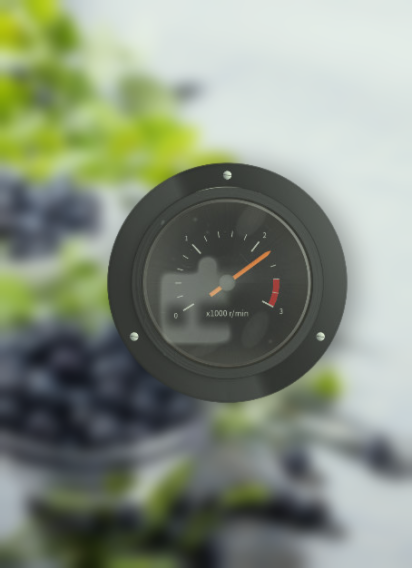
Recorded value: 2200 rpm
